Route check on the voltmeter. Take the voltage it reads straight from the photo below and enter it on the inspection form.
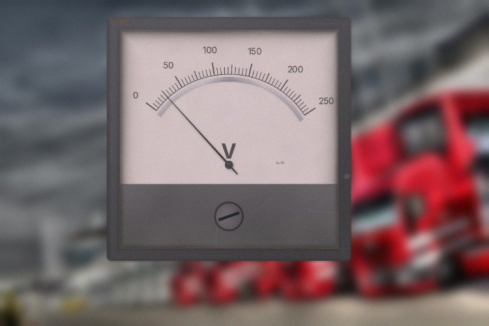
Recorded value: 25 V
